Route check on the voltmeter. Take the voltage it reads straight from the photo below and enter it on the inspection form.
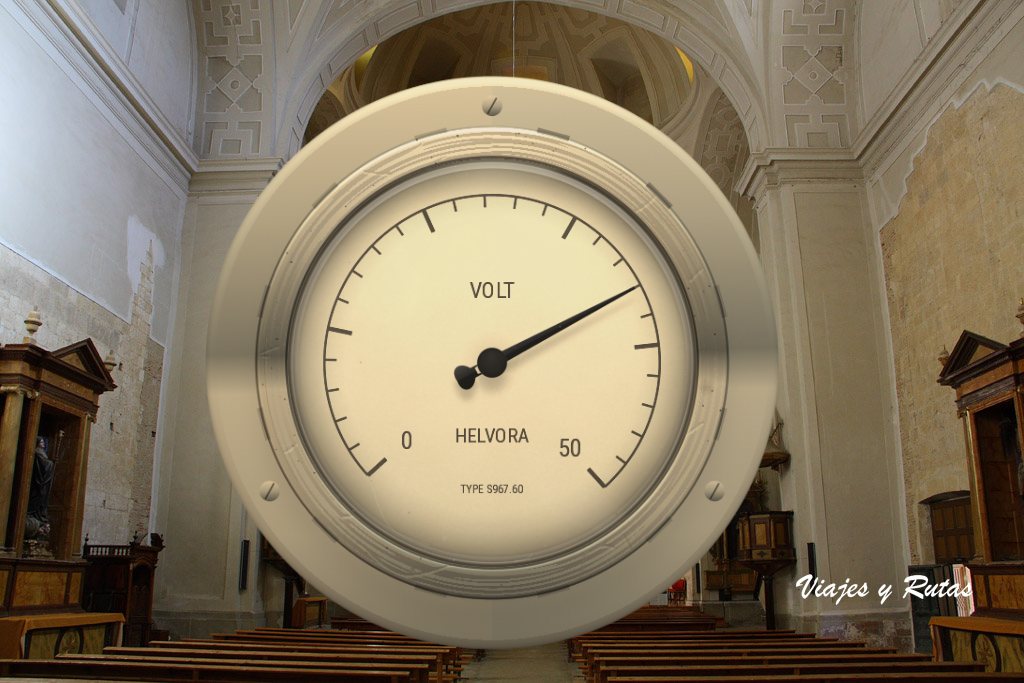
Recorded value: 36 V
